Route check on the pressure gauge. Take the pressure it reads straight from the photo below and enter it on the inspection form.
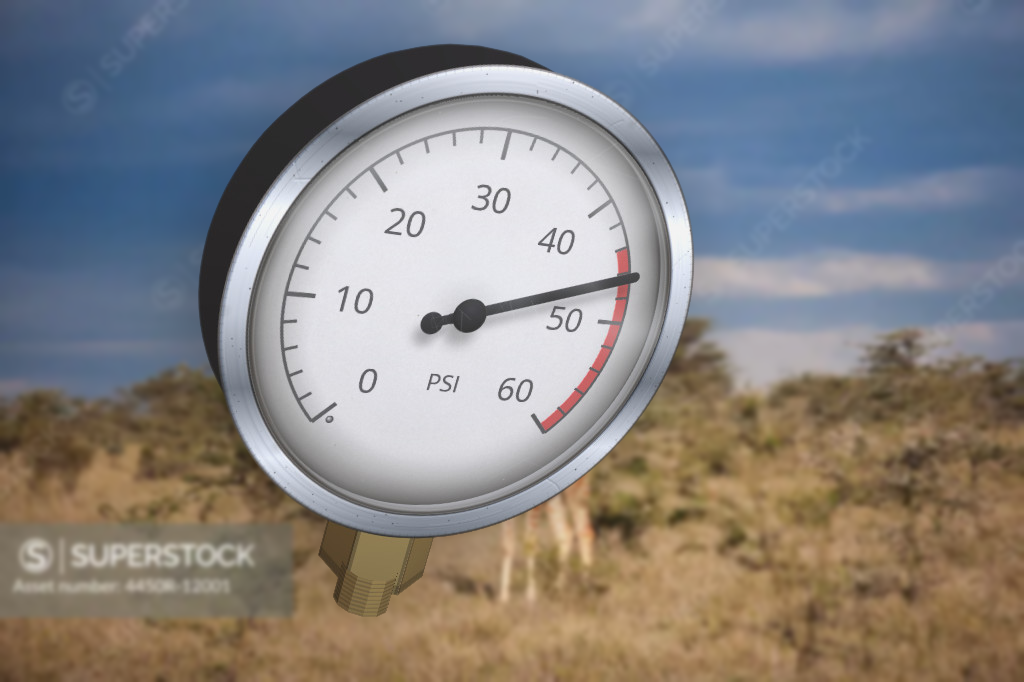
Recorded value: 46 psi
